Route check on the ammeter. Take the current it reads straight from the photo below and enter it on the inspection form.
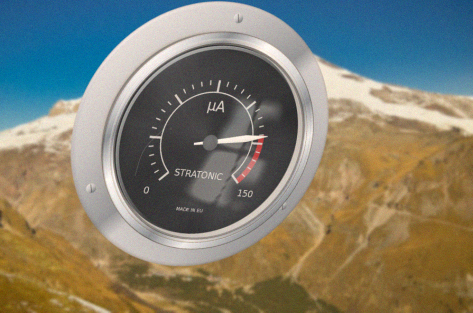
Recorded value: 120 µA
